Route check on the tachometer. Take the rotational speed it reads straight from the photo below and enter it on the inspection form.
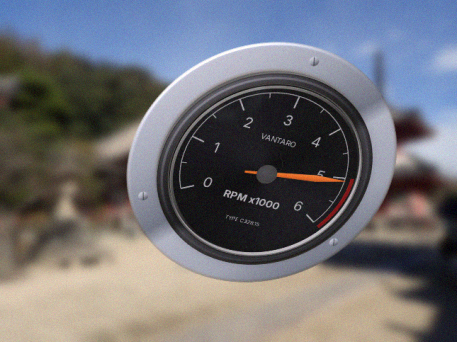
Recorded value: 5000 rpm
